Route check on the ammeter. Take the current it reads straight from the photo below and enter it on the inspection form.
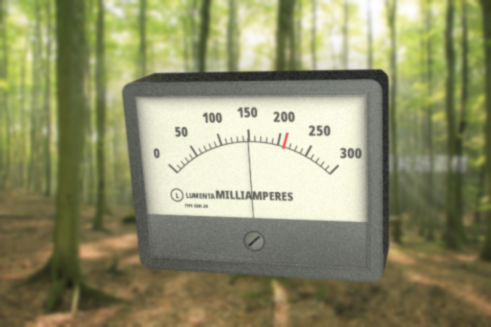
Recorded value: 150 mA
